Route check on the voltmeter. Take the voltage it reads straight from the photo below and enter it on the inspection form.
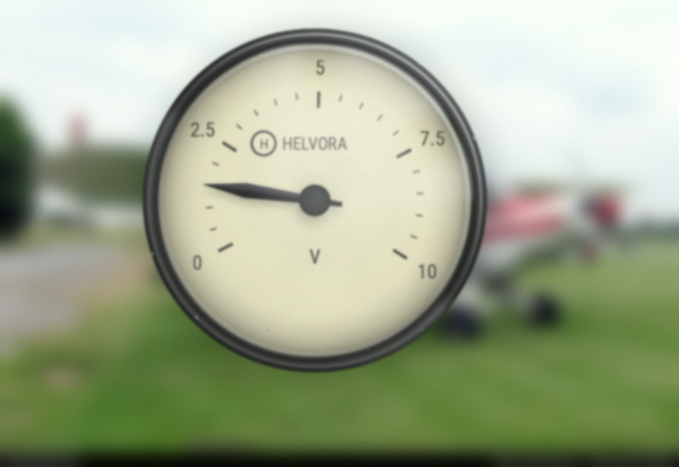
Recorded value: 1.5 V
